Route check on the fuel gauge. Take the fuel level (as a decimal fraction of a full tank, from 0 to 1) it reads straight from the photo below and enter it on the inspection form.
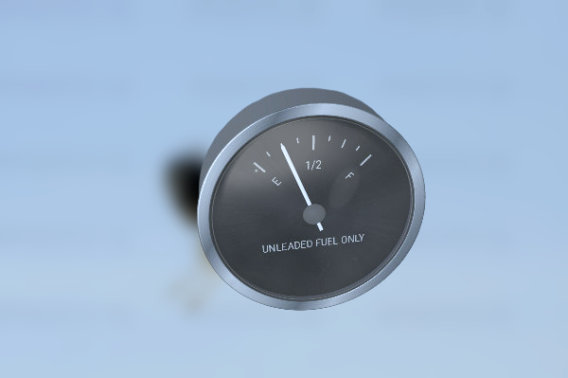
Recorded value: 0.25
